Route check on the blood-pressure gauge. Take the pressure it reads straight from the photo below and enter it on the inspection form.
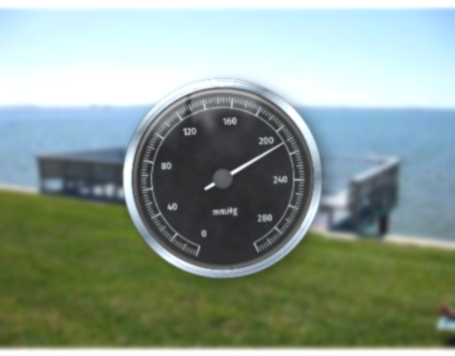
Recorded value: 210 mmHg
